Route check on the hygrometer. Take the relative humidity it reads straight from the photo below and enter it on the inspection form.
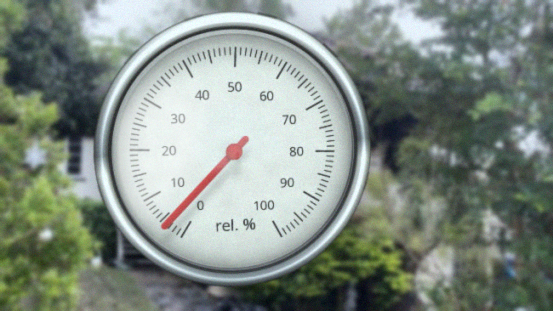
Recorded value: 4 %
